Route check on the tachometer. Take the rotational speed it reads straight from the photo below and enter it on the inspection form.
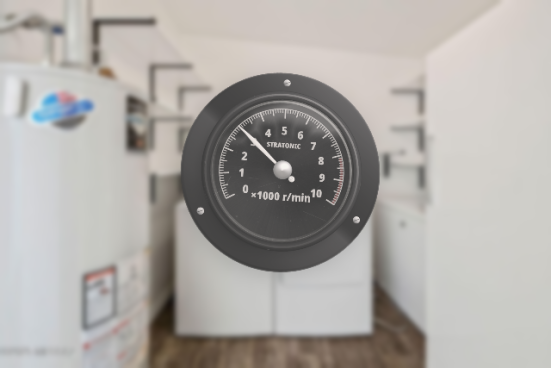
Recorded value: 3000 rpm
